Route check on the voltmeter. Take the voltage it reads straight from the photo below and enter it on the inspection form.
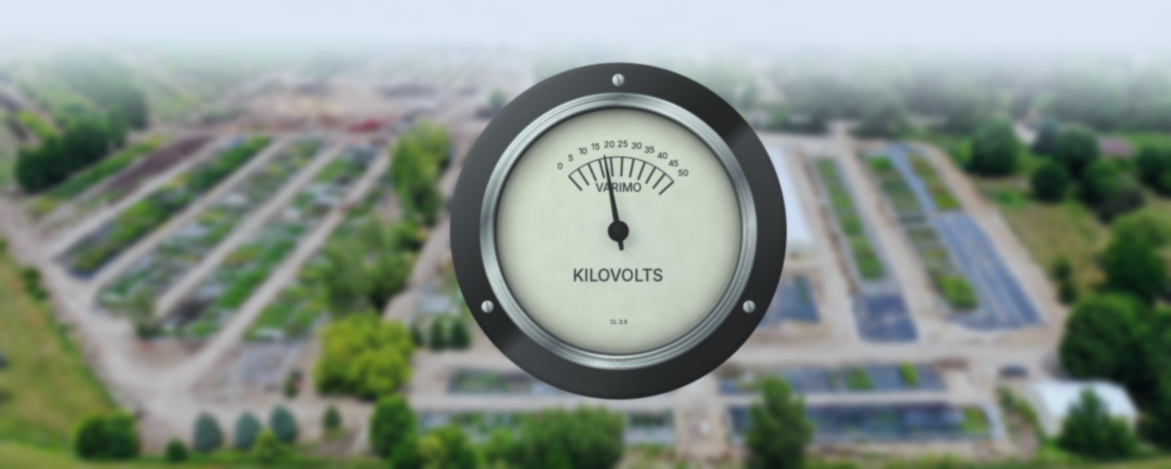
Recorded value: 17.5 kV
